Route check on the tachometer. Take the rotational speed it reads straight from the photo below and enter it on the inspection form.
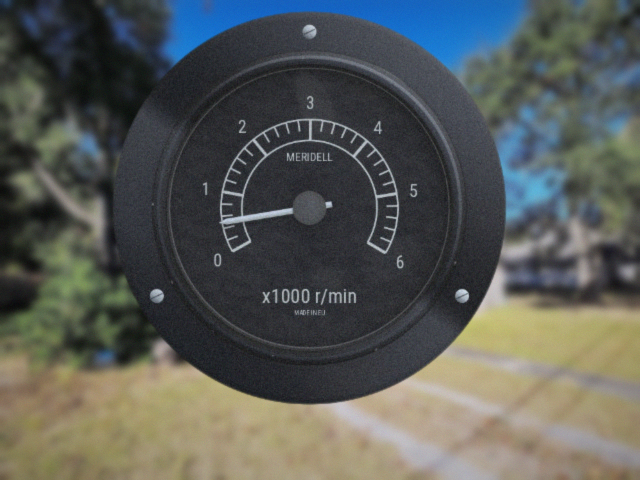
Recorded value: 500 rpm
